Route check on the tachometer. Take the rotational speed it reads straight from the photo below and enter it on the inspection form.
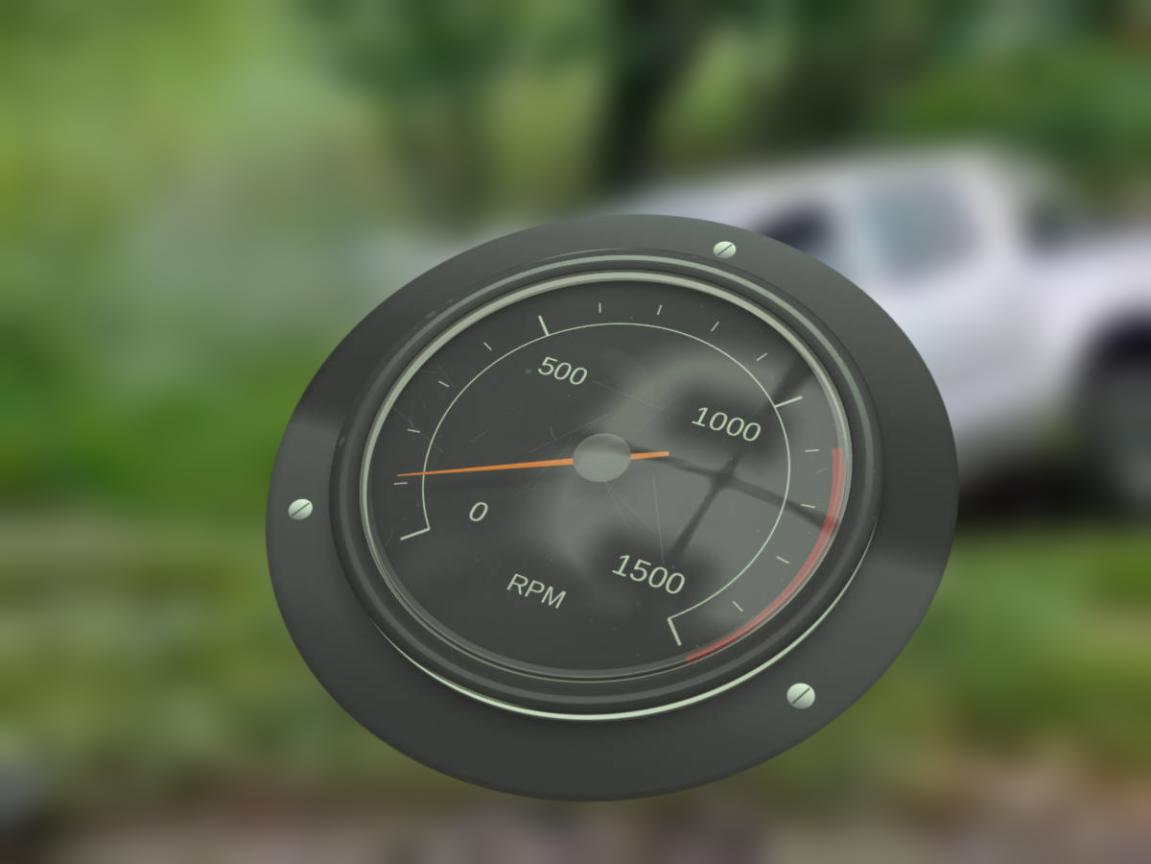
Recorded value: 100 rpm
